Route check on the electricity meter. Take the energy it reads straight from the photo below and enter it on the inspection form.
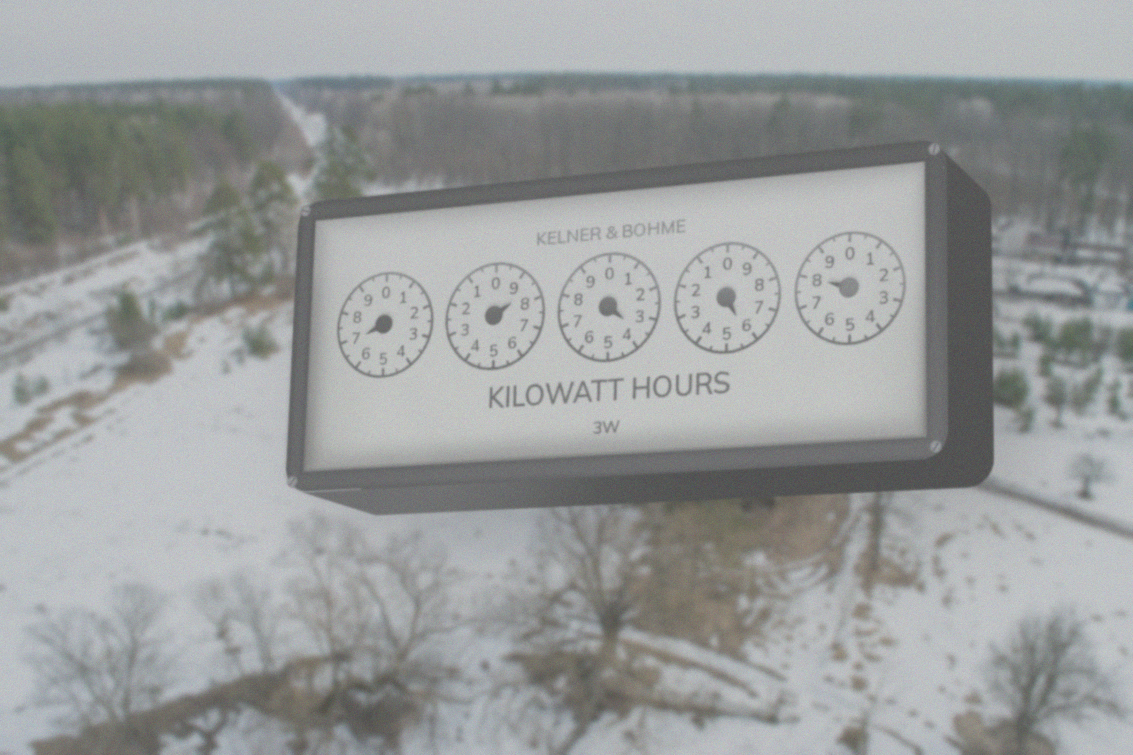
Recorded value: 68358 kWh
